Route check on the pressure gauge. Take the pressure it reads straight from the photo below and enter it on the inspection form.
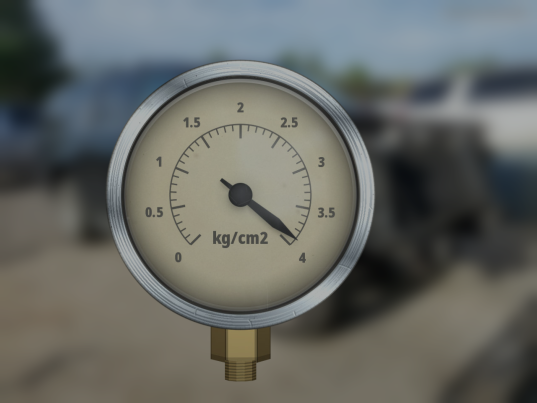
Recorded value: 3.9 kg/cm²
